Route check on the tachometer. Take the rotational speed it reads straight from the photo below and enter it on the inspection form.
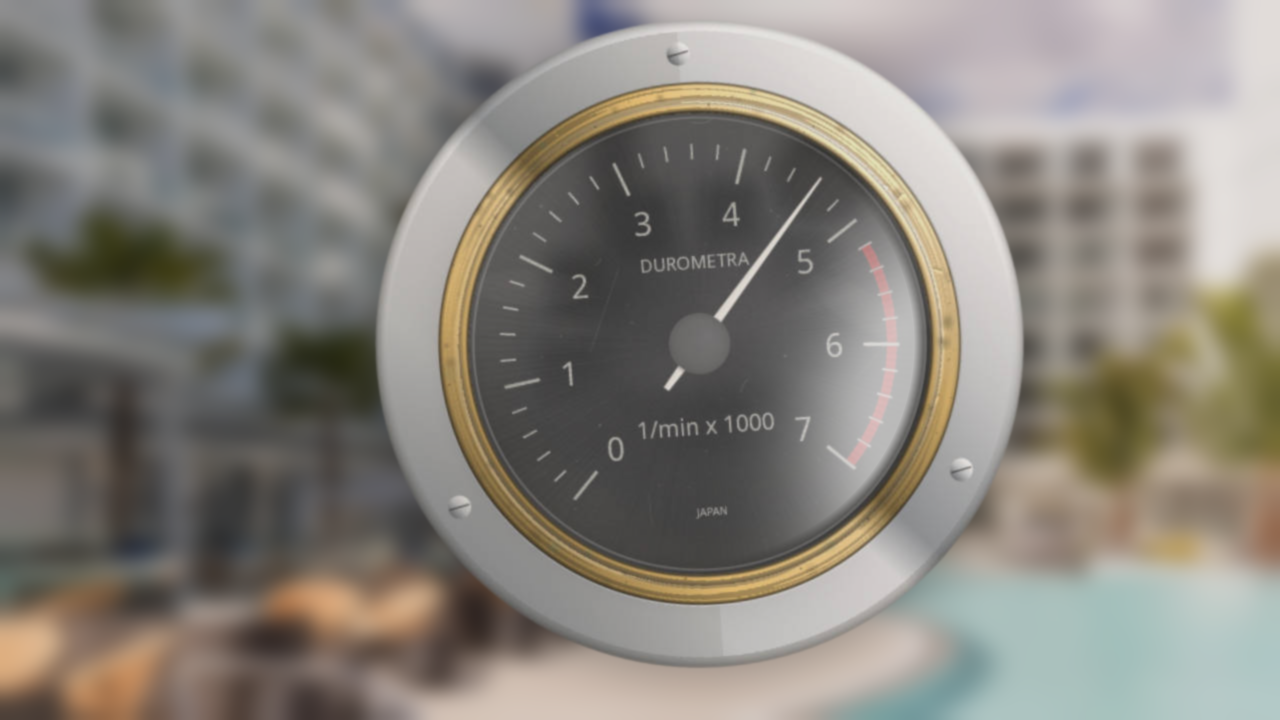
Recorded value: 4600 rpm
